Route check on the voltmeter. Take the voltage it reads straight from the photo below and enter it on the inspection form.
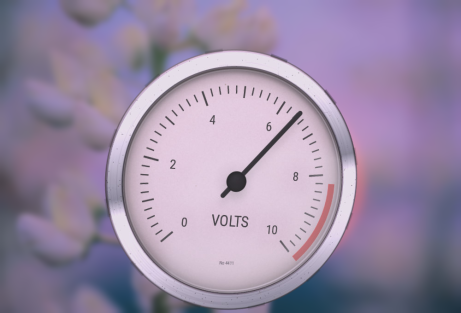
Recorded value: 6.4 V
